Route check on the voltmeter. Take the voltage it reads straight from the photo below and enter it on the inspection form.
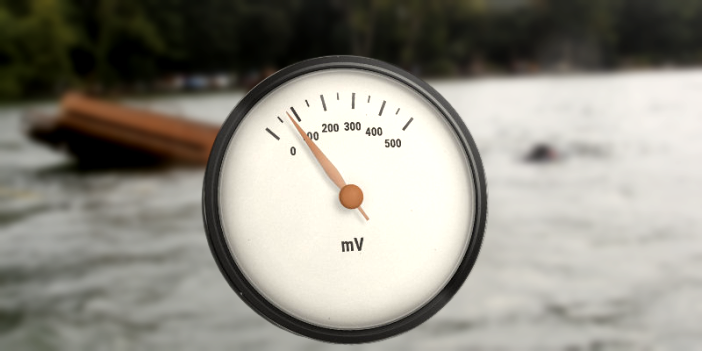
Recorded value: 75 mV
